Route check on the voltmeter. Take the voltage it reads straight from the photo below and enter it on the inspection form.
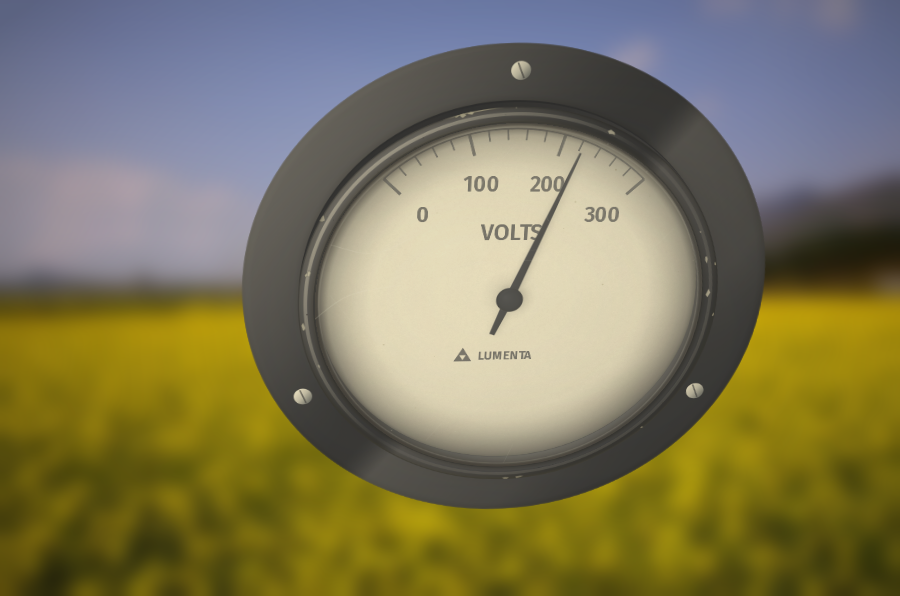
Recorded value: 220 V
